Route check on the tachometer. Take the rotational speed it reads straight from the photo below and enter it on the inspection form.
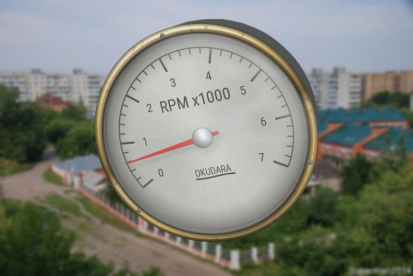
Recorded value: 600 rpm
